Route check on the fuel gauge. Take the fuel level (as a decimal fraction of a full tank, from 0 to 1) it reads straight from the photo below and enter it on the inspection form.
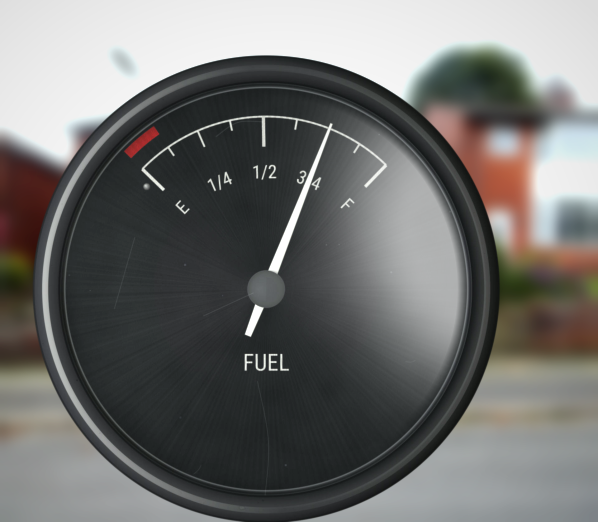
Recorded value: 0.75
